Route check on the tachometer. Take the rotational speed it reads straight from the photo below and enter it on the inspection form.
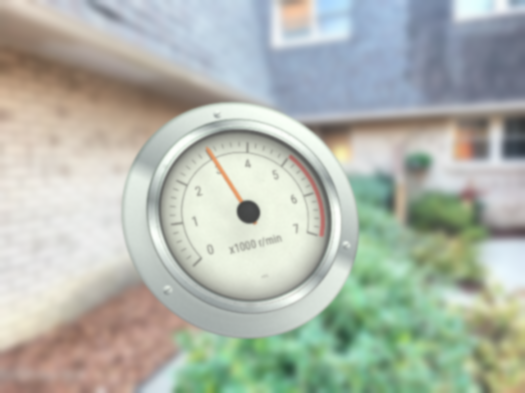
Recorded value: 3000 rpm
